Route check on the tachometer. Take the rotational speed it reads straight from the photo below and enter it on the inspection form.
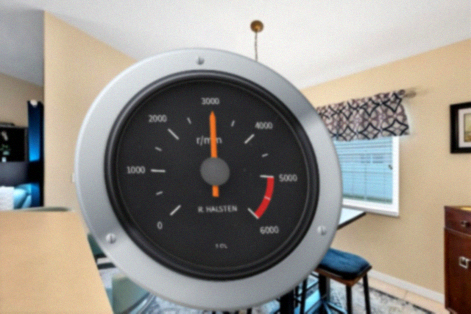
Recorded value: 3000 rpm
